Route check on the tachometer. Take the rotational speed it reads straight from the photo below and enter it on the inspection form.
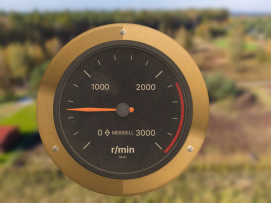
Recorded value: 500 rpm
